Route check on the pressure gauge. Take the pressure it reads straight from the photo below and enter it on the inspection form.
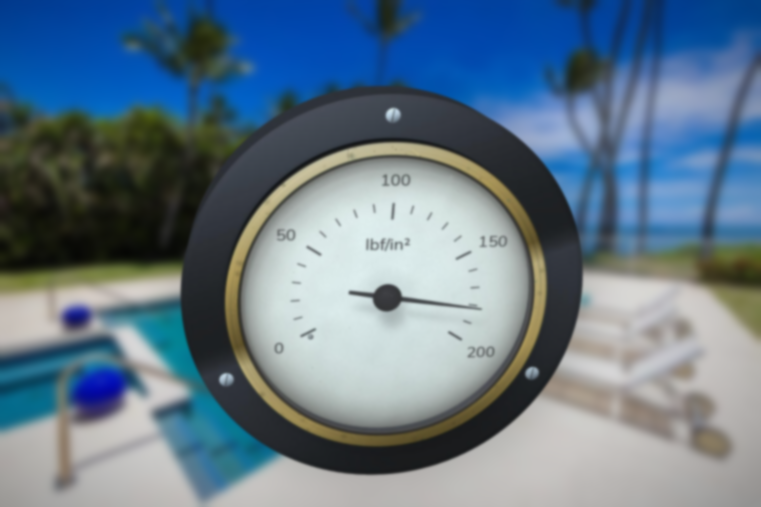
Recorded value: 180 psi
